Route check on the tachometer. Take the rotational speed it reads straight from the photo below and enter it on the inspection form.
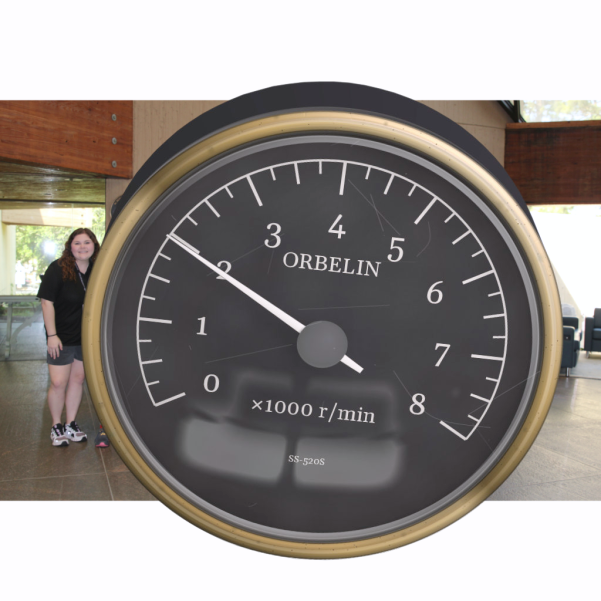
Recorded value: 2000 rpm
